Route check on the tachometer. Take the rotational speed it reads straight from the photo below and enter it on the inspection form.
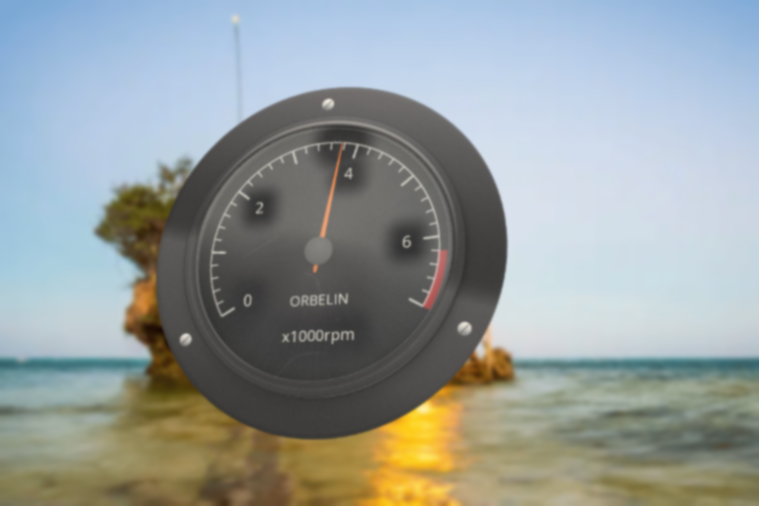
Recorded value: 3800 rpm
